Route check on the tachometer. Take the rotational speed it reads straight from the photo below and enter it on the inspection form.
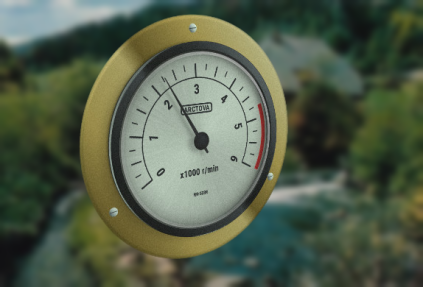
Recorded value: 2250 rpm
